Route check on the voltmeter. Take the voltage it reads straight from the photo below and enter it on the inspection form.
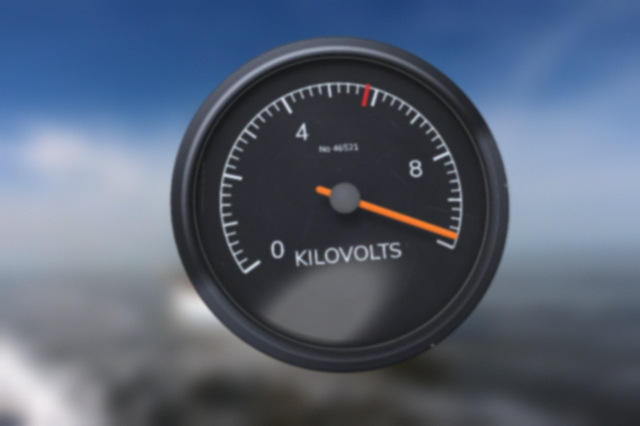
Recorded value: 9.8 kV
